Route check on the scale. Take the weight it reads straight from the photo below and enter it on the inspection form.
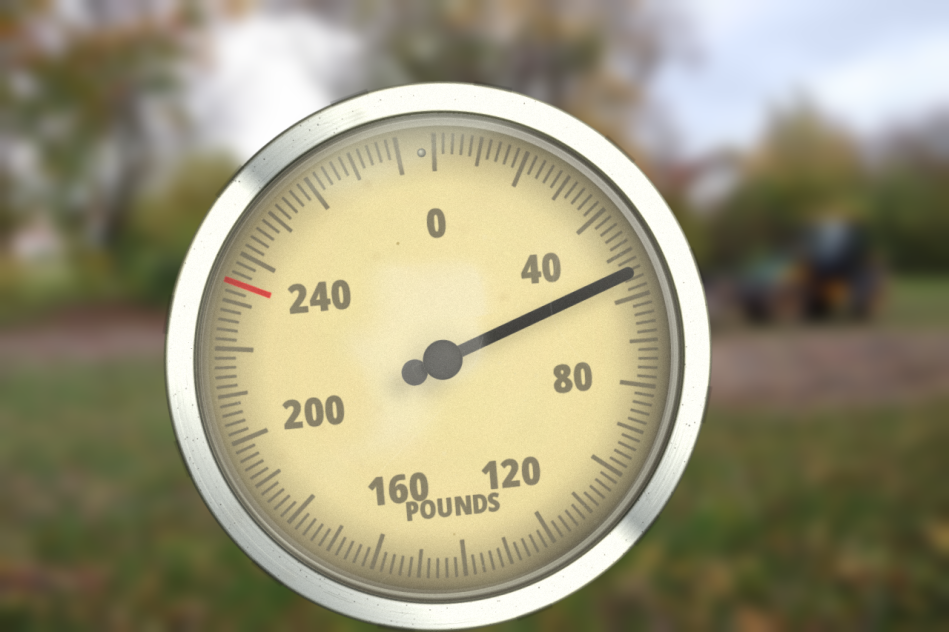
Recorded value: 54 lb
